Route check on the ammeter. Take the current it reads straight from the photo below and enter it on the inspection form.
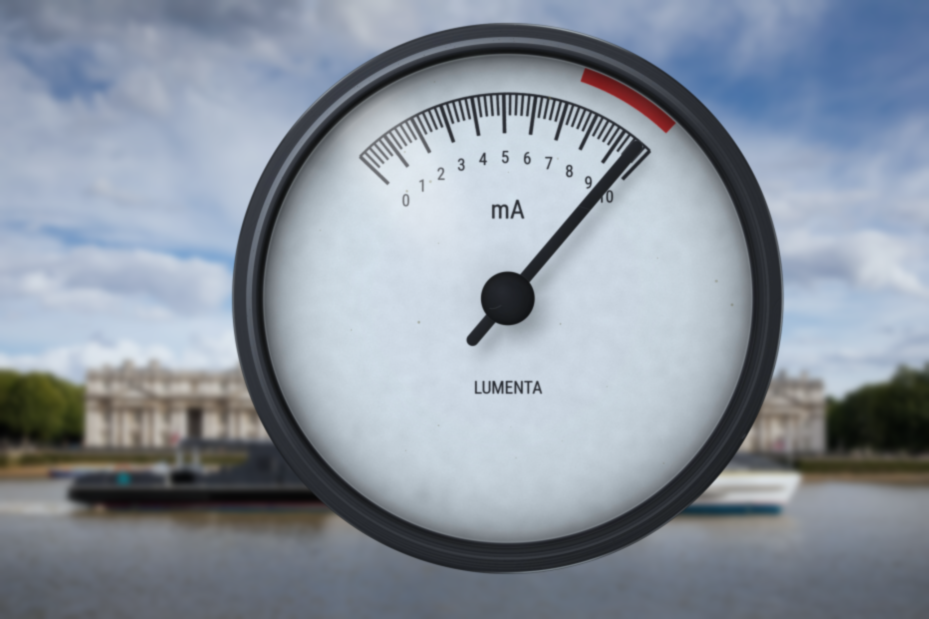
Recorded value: 9.6 mA
